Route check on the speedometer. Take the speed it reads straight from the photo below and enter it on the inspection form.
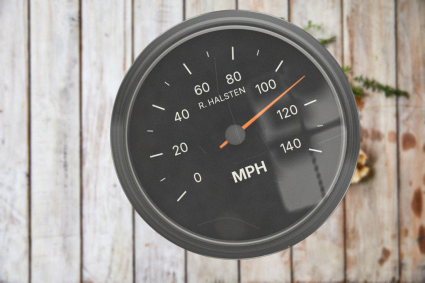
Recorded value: 110 mph
